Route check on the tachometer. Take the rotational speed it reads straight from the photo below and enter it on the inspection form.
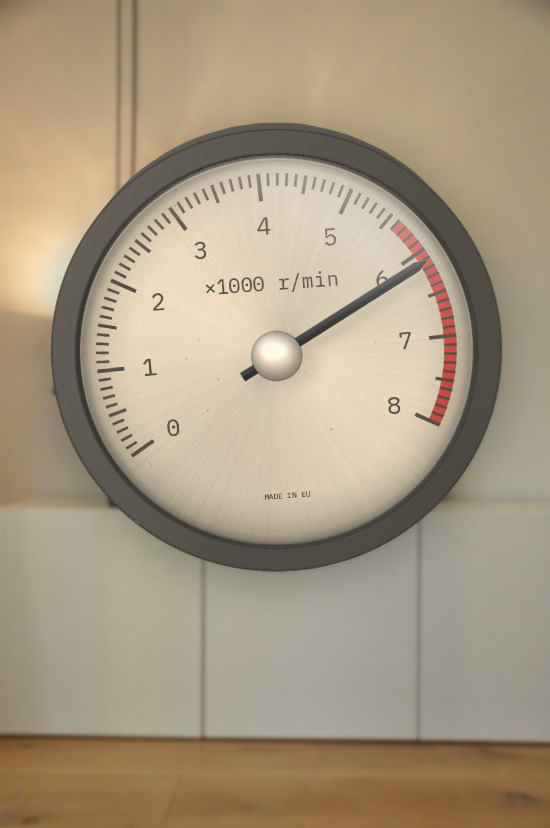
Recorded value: 6100 rpm
